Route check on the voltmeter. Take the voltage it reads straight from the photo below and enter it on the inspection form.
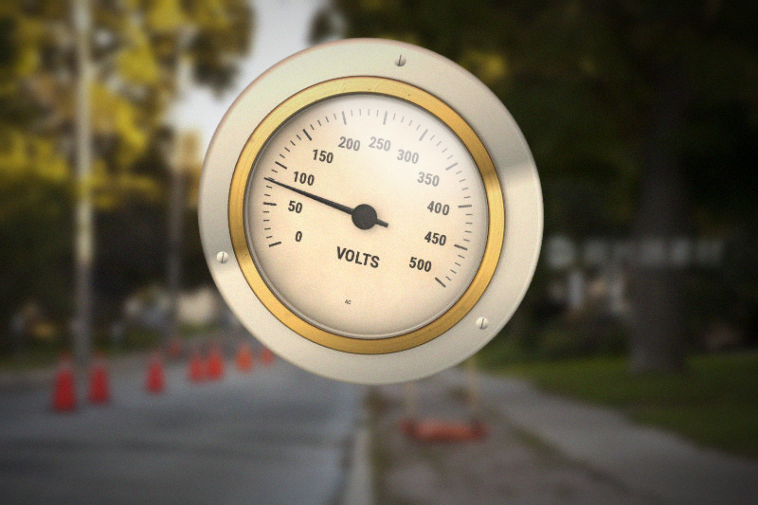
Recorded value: 80 V
